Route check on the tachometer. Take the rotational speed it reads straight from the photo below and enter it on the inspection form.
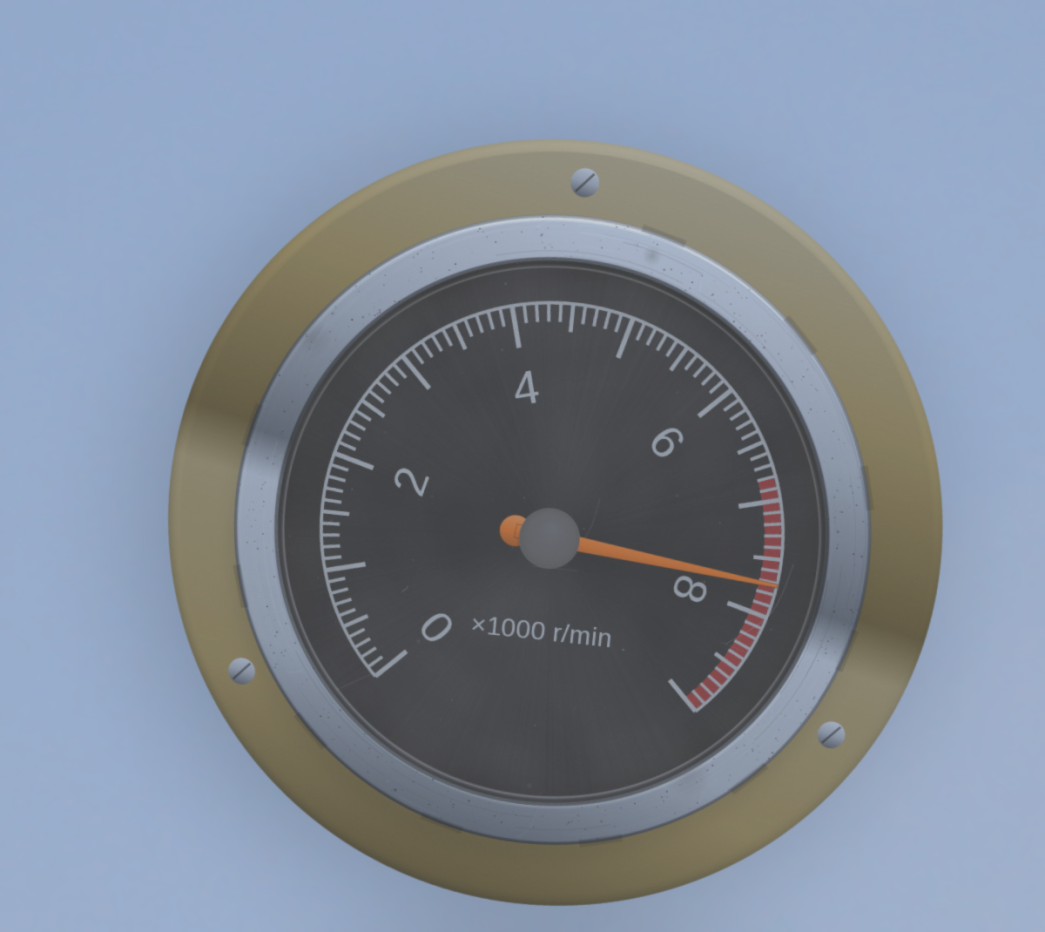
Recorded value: 7700 rpm
